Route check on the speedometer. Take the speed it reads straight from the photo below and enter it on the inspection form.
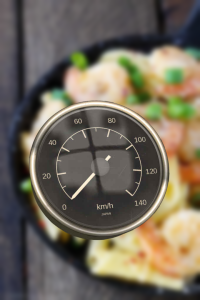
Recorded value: 0 km/h
